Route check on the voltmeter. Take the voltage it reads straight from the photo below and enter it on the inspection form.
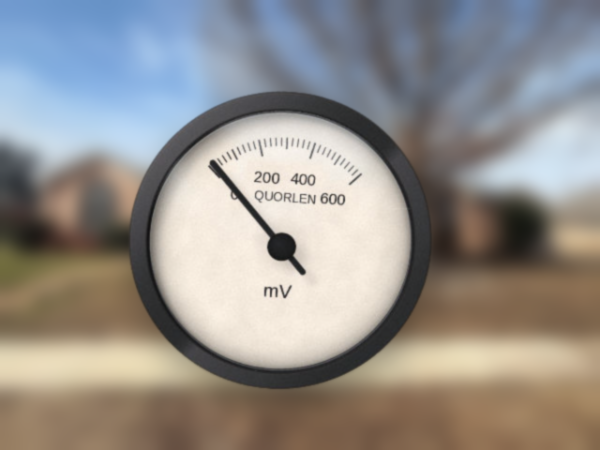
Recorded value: 20 mV
